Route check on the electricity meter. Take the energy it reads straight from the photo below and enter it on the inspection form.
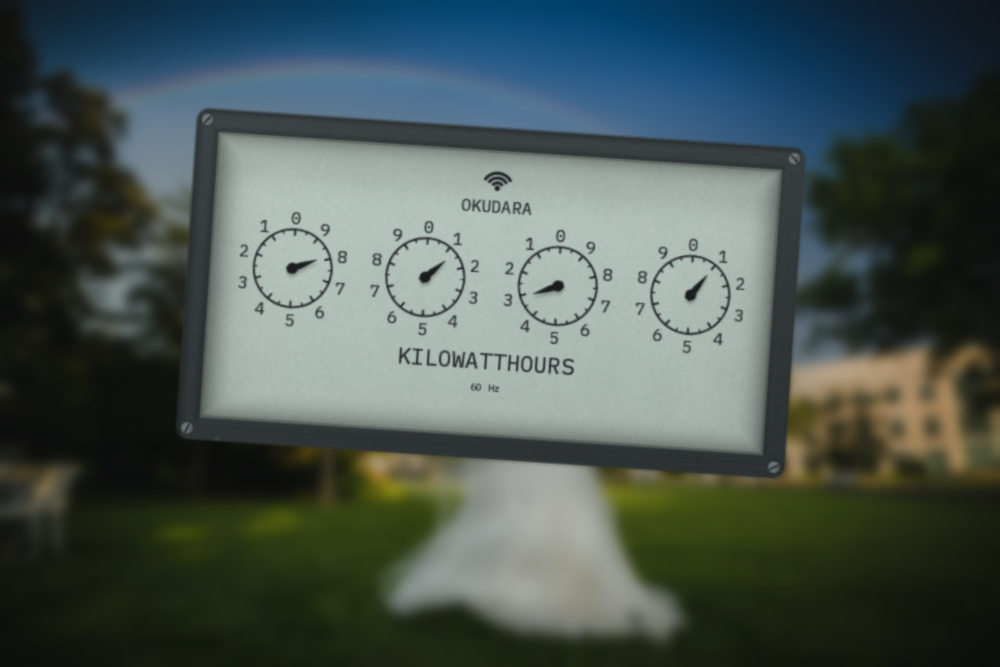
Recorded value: 8131 kWh
